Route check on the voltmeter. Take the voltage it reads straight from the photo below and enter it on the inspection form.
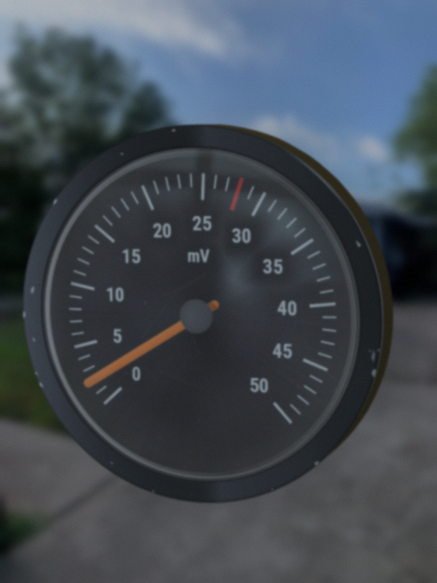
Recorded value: 2 mV
